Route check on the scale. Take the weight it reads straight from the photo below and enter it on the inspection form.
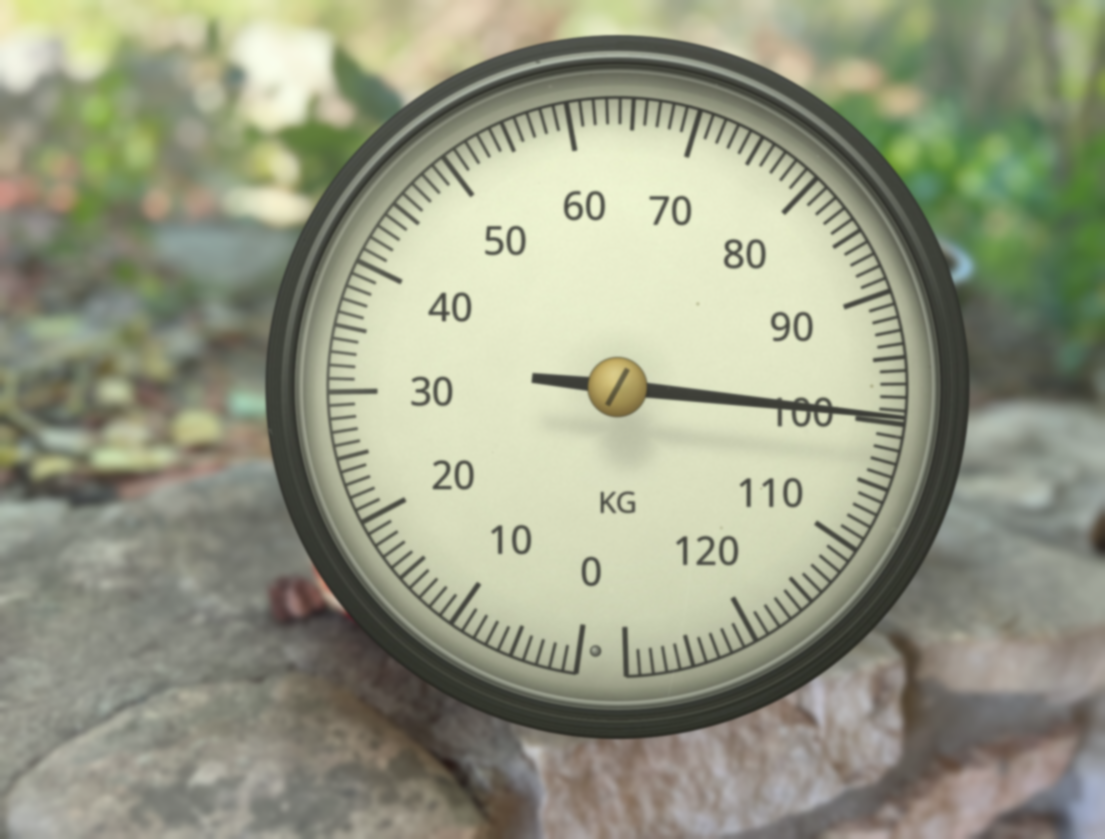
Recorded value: 99.5 kg
